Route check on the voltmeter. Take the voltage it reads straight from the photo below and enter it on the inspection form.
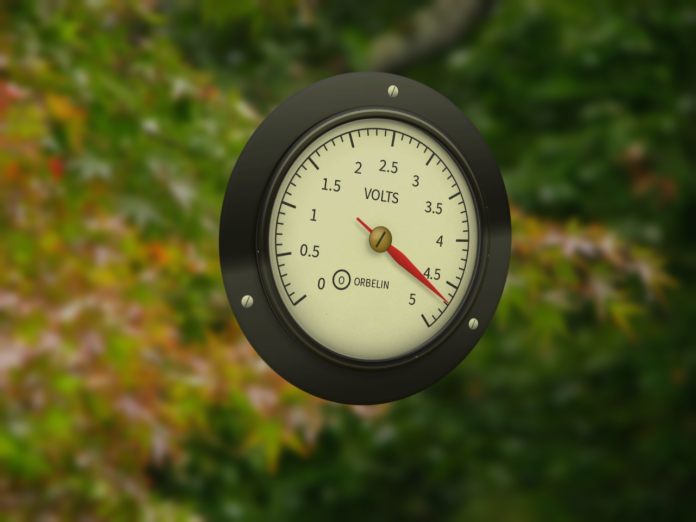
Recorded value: 4.7 V
